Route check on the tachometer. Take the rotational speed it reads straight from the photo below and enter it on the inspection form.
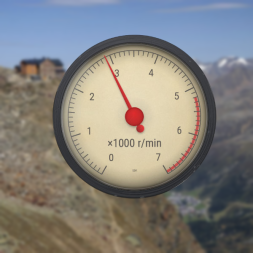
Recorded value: 2900 rpm
